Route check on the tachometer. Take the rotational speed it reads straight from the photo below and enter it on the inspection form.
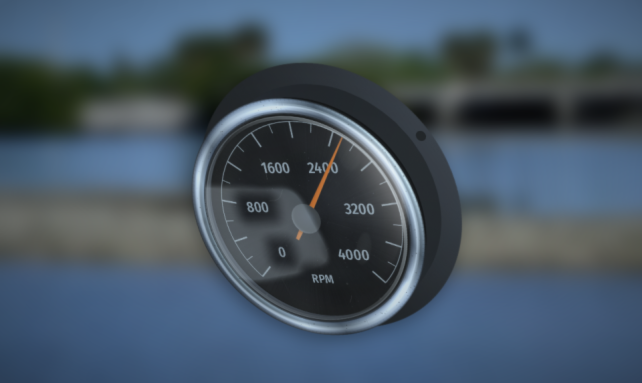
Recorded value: 2500 rpm
